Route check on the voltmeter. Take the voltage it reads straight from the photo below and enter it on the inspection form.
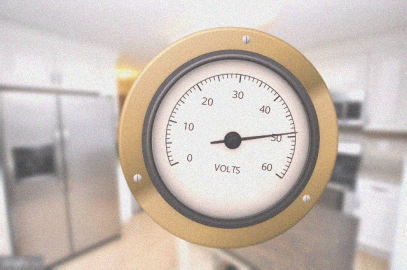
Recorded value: 49 V
